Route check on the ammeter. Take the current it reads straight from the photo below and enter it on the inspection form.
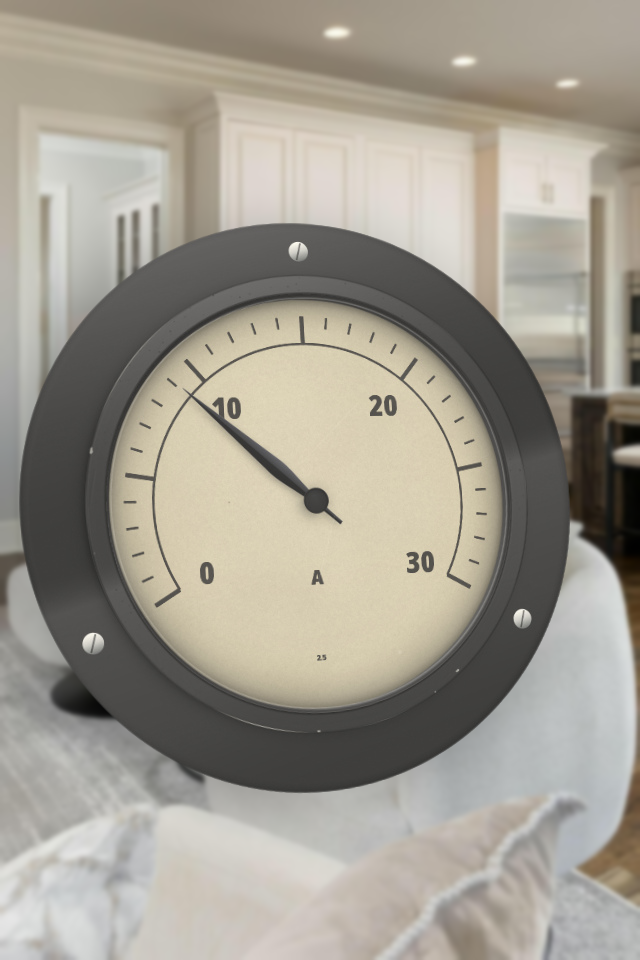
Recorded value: 9 A
